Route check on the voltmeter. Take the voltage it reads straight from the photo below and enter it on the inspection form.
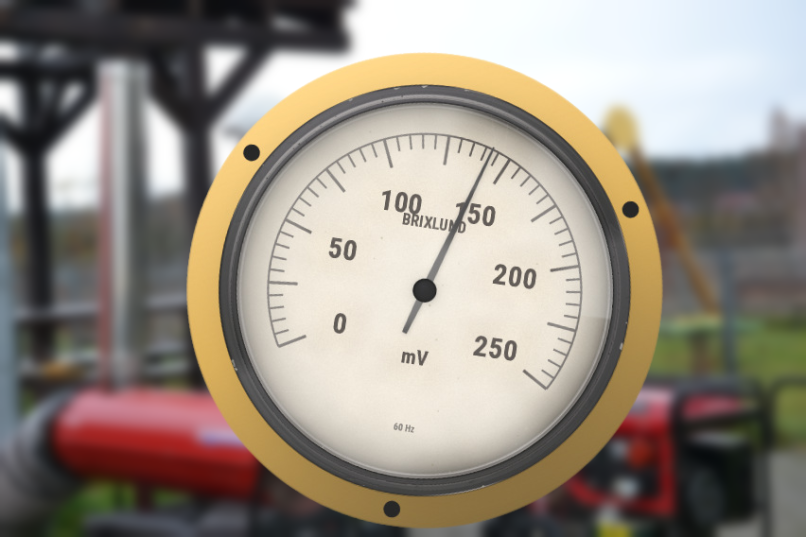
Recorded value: 142.5 mV
